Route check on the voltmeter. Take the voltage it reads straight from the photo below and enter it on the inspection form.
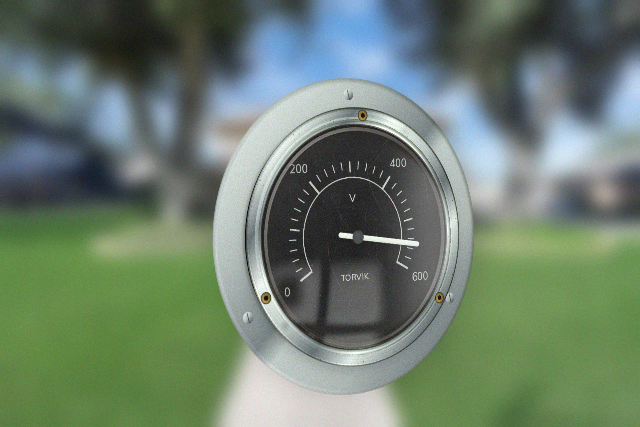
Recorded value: 550 V
